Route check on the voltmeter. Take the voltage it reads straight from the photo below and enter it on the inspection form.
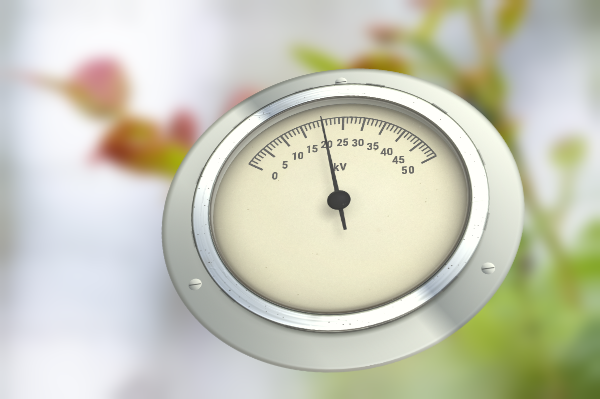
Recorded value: 20 kV
